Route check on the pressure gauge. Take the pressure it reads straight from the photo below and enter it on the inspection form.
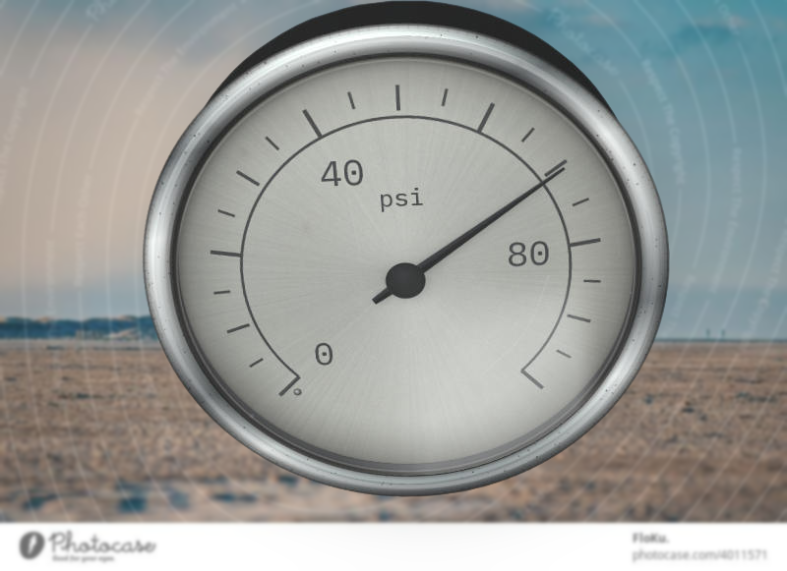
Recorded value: 70 psi
